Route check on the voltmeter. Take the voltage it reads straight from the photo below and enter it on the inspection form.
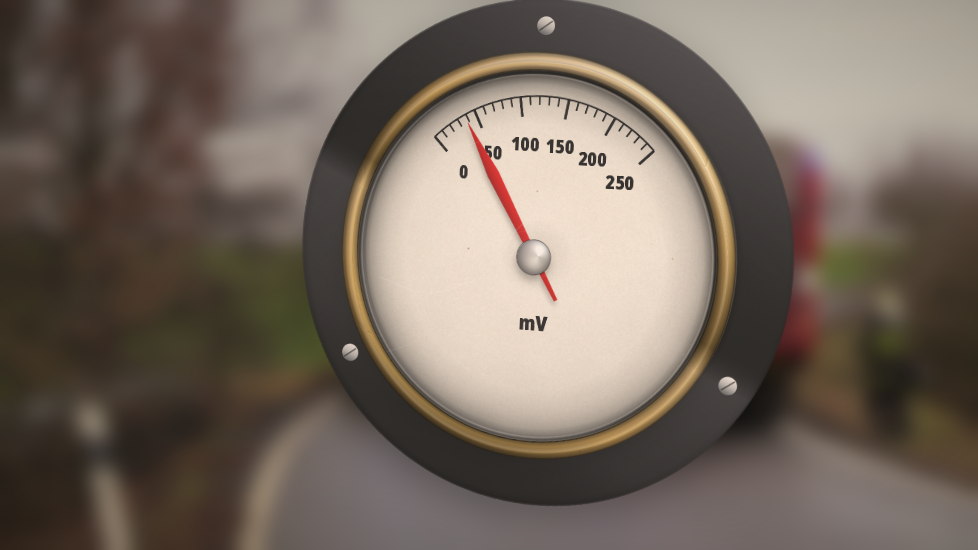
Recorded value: 40 mV
